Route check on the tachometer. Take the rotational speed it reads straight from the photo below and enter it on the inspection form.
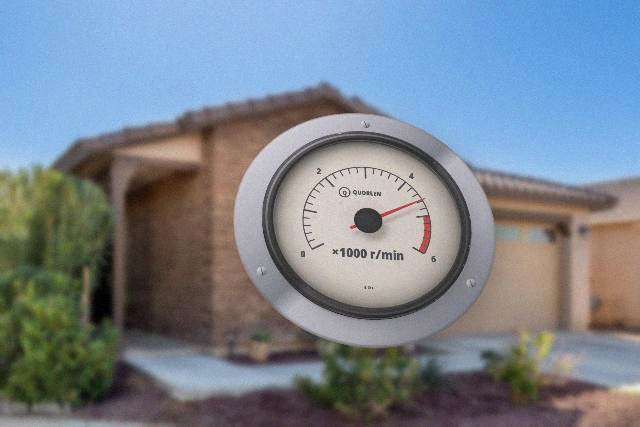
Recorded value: 4600 rpm
